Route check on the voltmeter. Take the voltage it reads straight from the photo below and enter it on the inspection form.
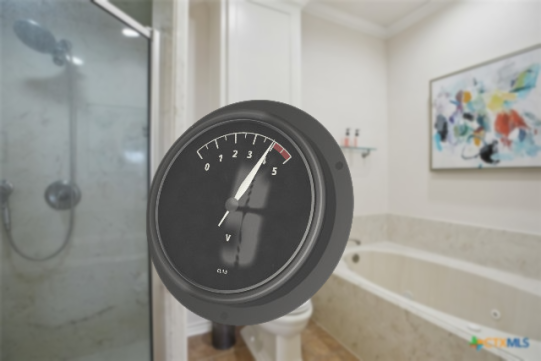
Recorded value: 4 V
